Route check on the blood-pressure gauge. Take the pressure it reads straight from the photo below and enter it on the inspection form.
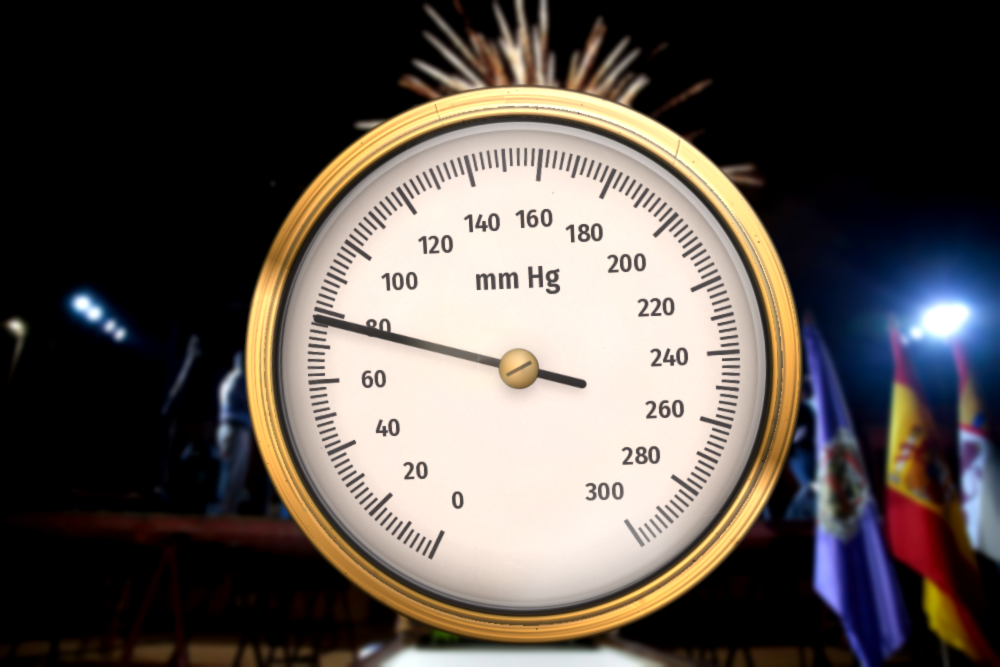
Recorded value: 78 mmHg
